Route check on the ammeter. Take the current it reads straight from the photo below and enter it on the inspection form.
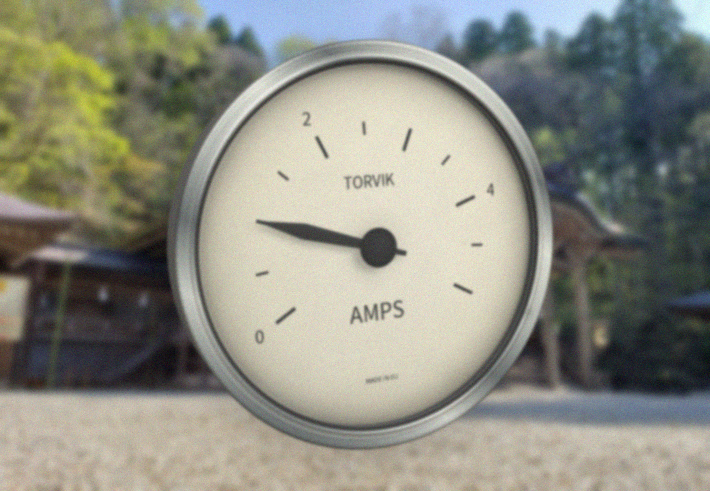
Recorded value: 1 A
